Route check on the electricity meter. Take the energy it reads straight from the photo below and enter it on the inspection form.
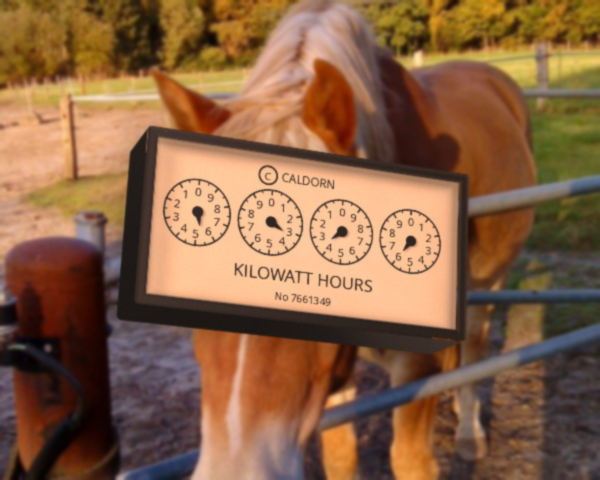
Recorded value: 5336 kWh
